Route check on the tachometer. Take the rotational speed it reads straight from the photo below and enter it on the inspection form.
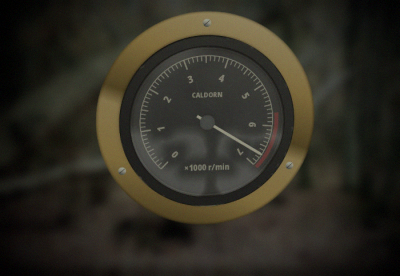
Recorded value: 6700 rpm
